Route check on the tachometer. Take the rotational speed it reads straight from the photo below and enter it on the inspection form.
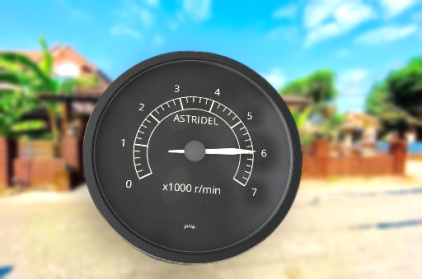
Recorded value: 6000 rpm
